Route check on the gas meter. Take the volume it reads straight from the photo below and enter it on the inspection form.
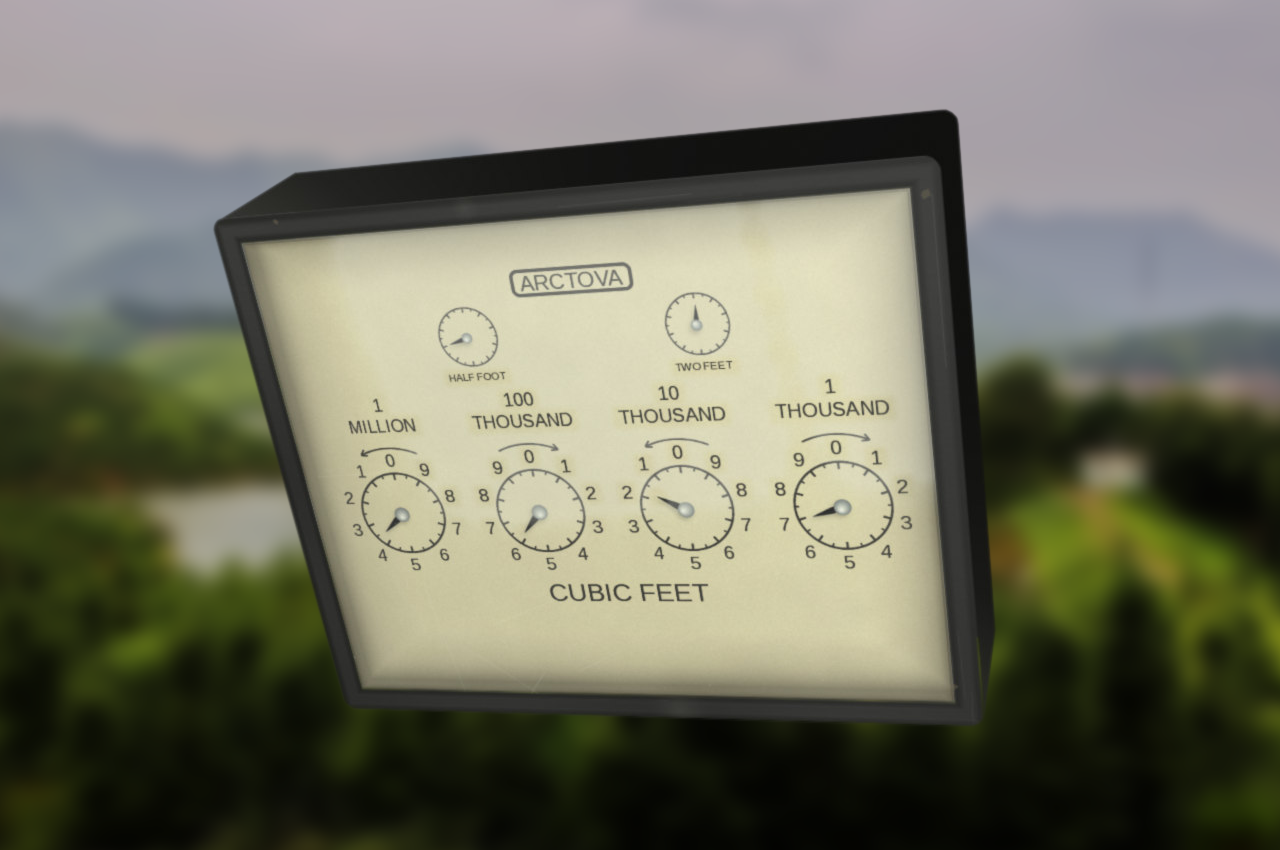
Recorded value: 361700 ft³
